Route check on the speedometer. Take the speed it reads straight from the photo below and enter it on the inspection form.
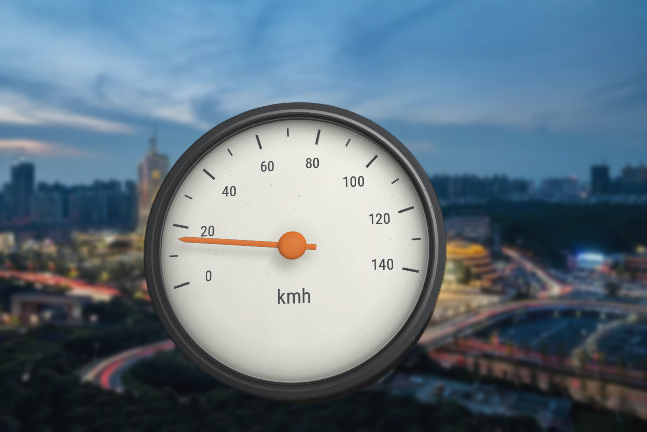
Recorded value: 15 km/h
